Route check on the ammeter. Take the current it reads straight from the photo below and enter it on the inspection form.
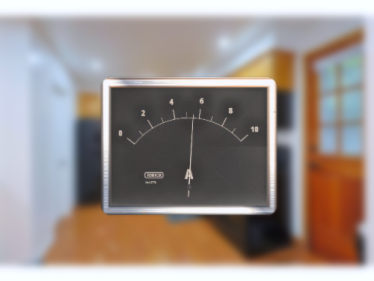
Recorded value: 5.5 A
